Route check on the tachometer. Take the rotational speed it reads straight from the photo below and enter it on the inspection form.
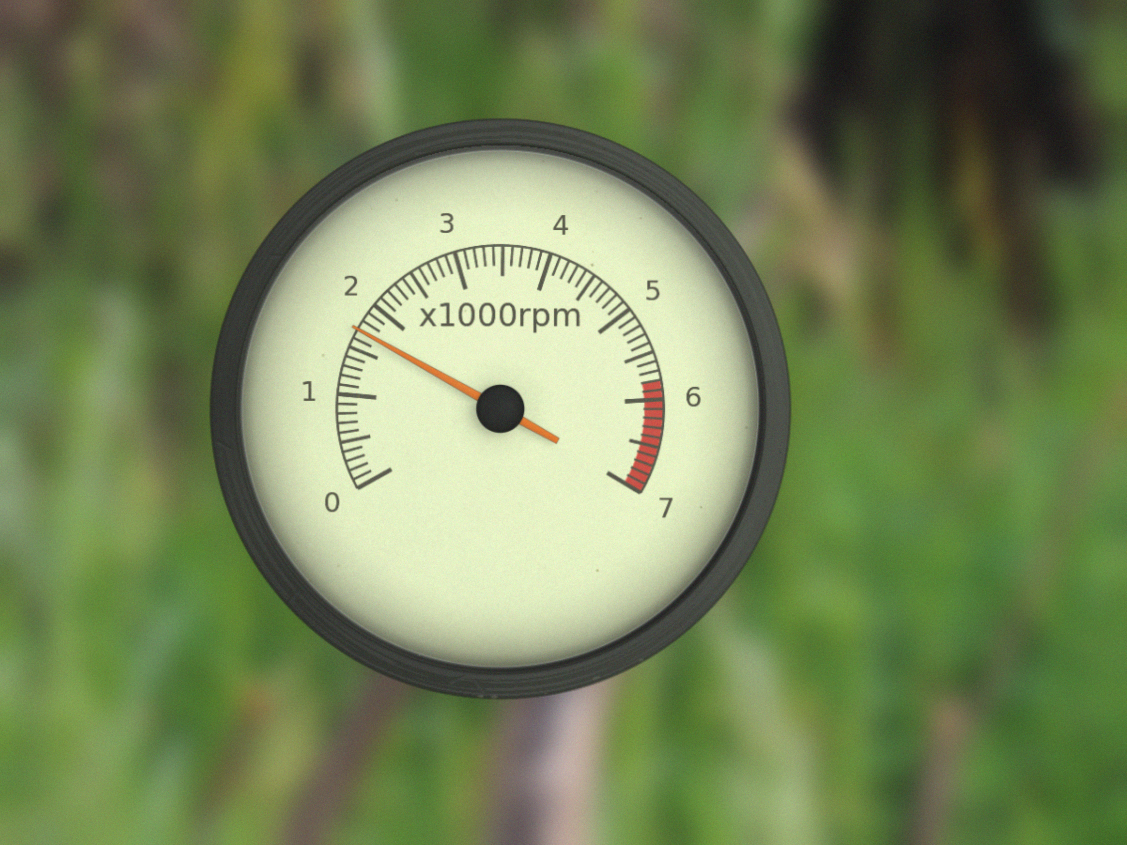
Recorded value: 1700 rpm
